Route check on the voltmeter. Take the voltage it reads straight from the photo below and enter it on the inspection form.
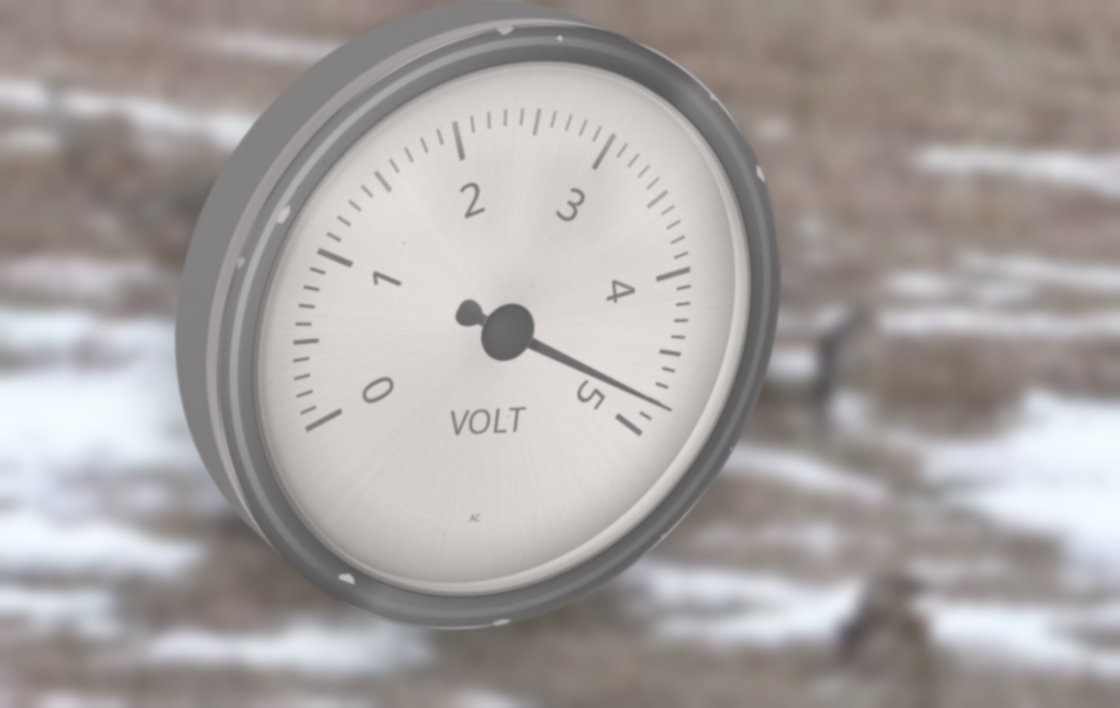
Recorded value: 4.8 V
